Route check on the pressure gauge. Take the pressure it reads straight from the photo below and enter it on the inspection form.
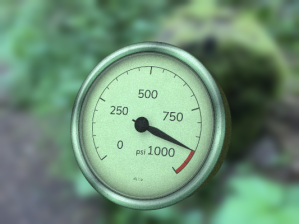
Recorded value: 900 psi
